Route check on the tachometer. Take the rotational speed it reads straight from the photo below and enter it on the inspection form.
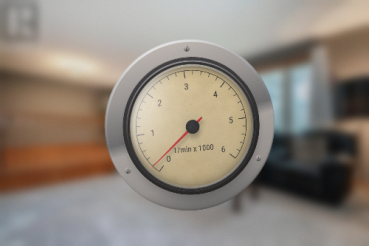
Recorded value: 200 rpm
